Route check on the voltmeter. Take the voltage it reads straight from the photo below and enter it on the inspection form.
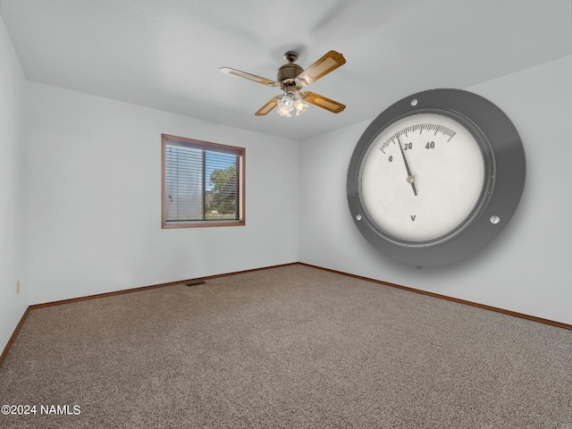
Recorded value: 15 V
